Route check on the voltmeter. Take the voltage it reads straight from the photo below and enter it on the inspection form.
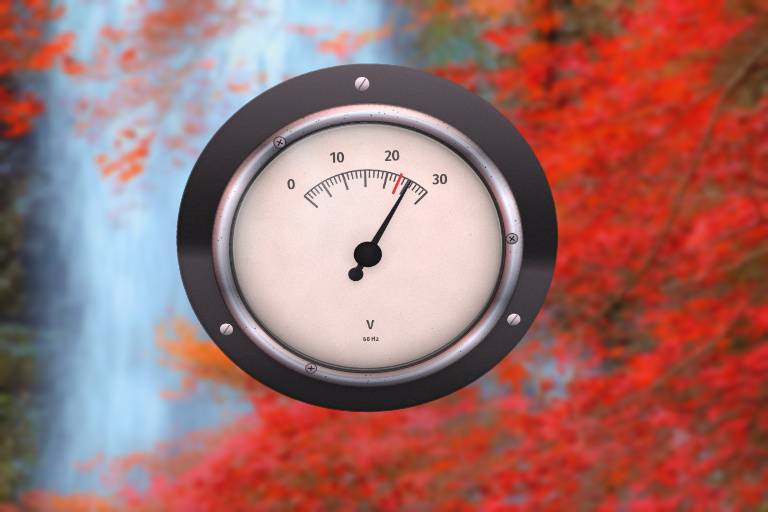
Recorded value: 25 V
